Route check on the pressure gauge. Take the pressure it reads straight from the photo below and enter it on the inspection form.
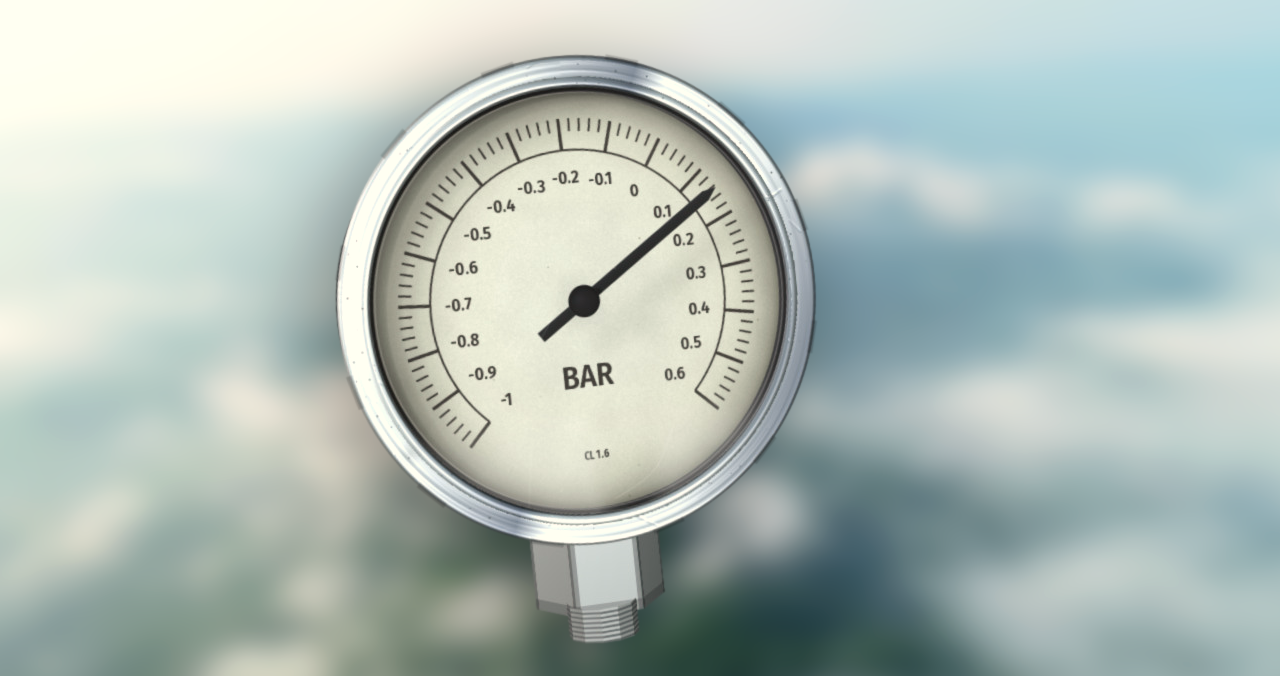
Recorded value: 0.14 bar
